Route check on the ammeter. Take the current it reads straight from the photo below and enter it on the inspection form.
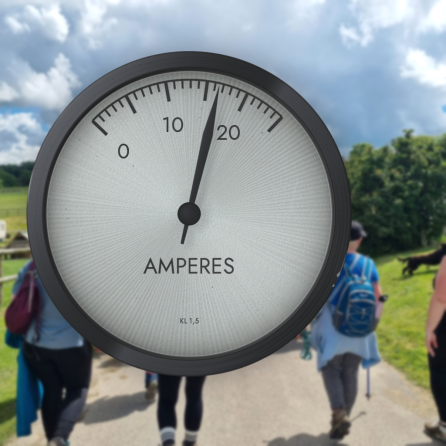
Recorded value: 16.5 A
